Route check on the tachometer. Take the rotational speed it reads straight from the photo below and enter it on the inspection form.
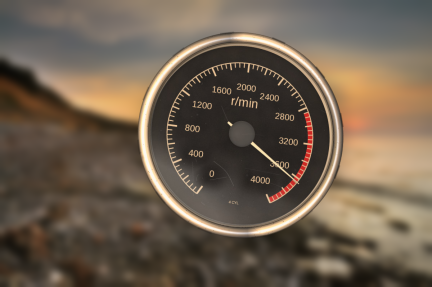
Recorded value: 3650 rpm
